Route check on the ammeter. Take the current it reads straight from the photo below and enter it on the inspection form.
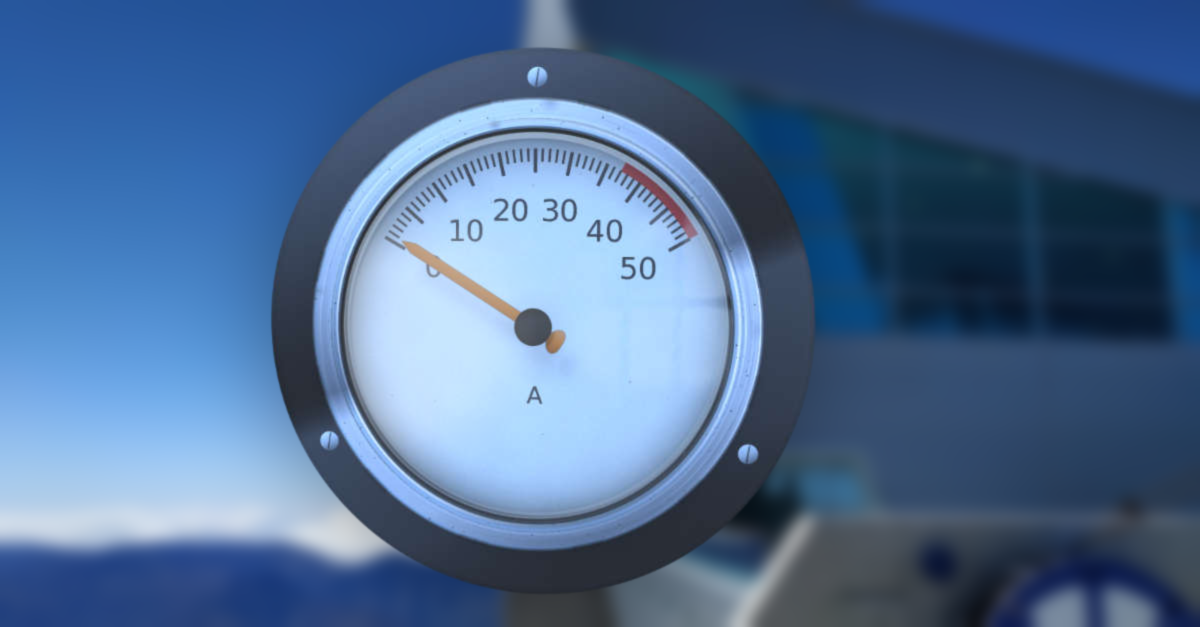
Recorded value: 1 A
